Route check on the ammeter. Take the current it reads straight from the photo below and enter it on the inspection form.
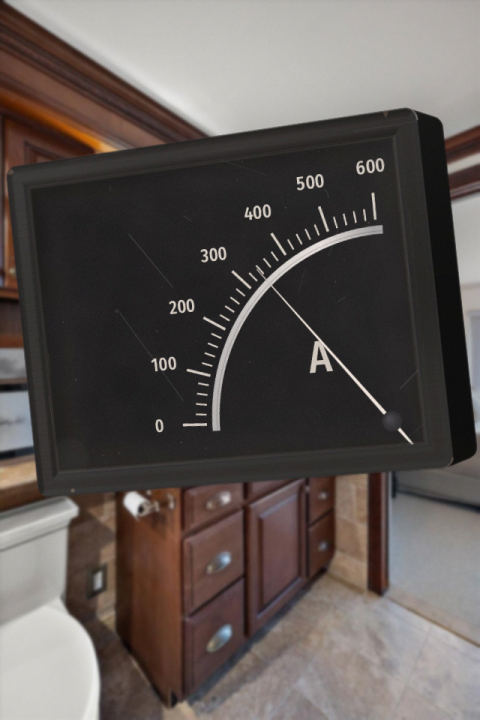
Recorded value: 340 A
